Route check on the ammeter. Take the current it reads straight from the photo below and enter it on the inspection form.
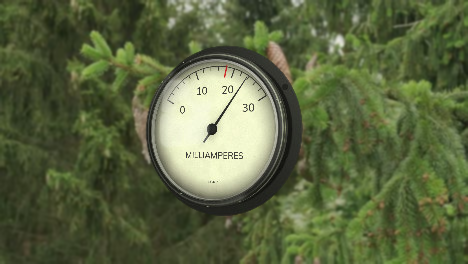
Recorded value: 24 mA
